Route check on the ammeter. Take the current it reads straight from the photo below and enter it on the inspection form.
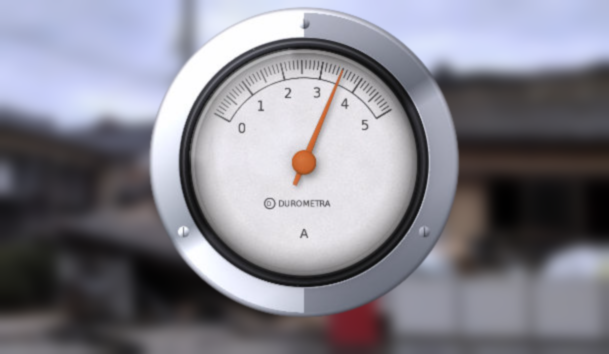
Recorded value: 3.5 A
